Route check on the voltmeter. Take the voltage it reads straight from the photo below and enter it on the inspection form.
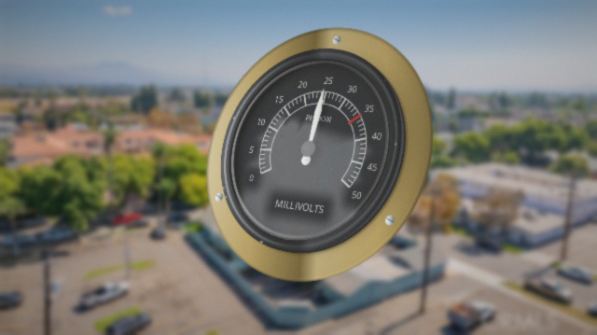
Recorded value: 25 mV
